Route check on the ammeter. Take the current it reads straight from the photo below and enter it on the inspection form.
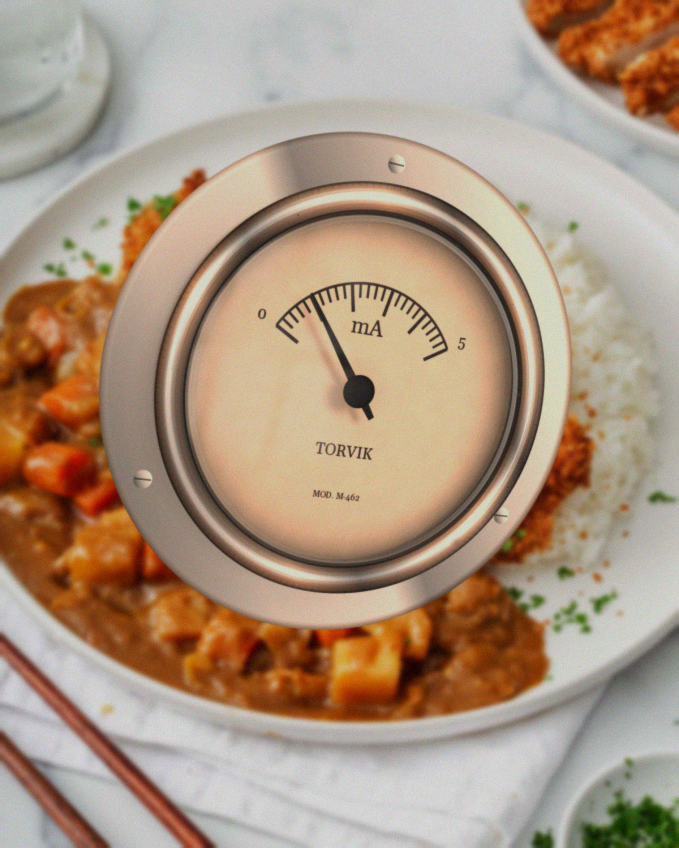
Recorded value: 1 mA
